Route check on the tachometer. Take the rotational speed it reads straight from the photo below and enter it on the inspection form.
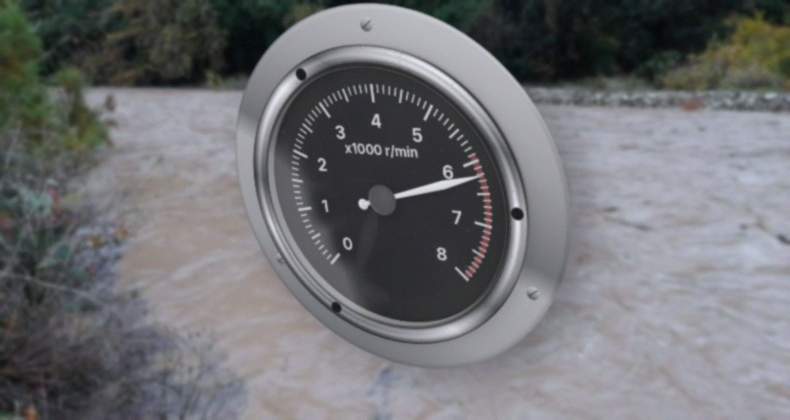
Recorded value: 6200 rpm
